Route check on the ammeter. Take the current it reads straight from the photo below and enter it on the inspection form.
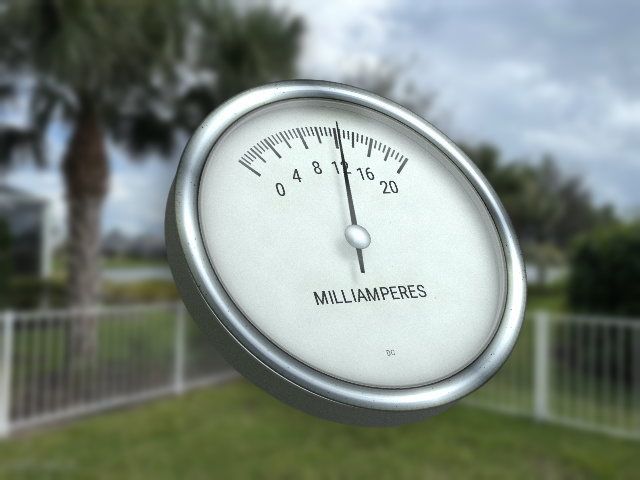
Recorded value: 12 mA
